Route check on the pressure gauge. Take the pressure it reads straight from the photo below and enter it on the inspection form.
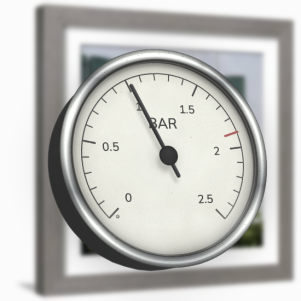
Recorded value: 1 bar
